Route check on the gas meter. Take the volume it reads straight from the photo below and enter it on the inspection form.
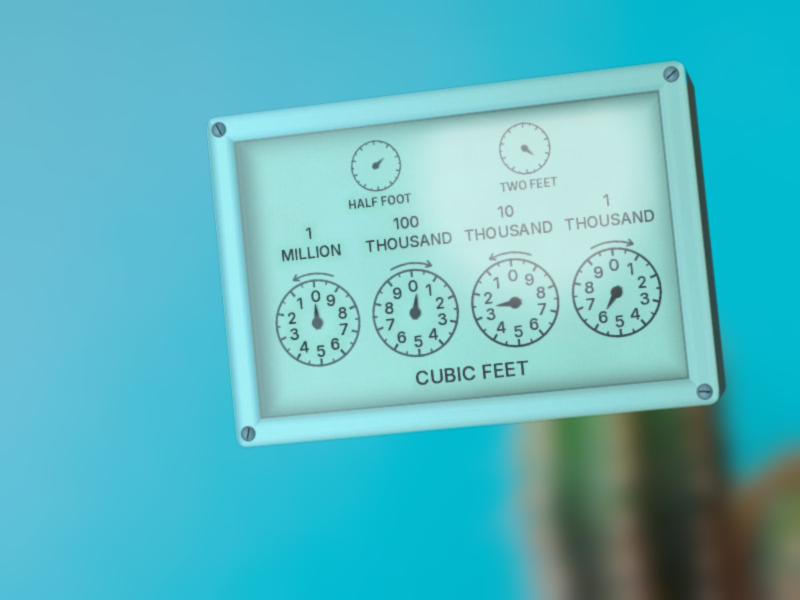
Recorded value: 2600 ft³
